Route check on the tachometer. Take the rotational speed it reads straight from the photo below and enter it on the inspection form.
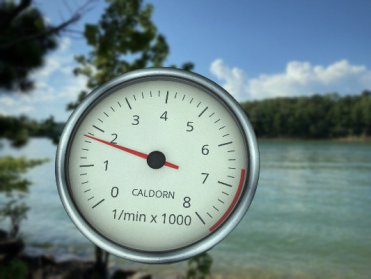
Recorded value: 1700 rpm
